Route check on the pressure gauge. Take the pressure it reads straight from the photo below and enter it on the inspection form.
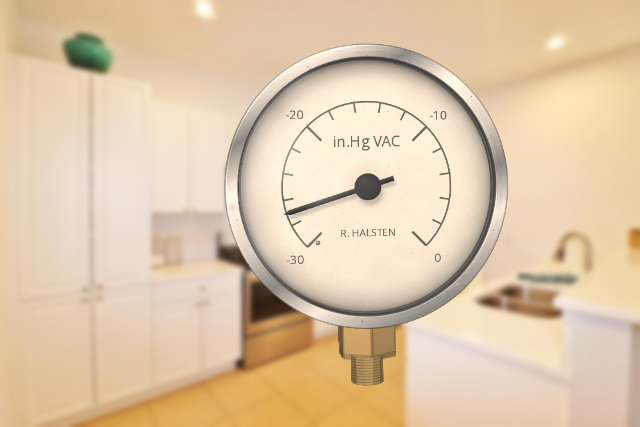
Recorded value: -27 inHg
